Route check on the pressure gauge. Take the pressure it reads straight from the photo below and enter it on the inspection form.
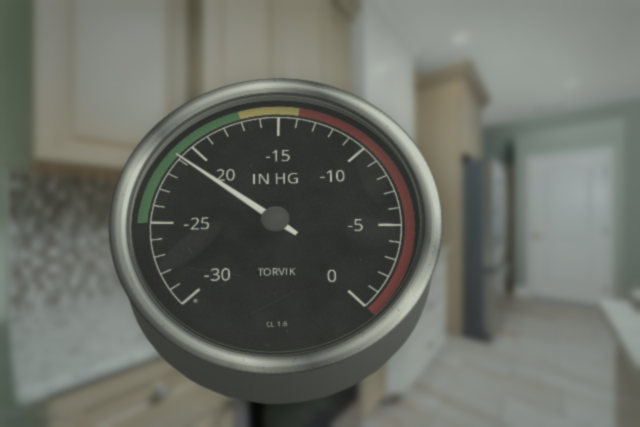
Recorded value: -21 inHg
